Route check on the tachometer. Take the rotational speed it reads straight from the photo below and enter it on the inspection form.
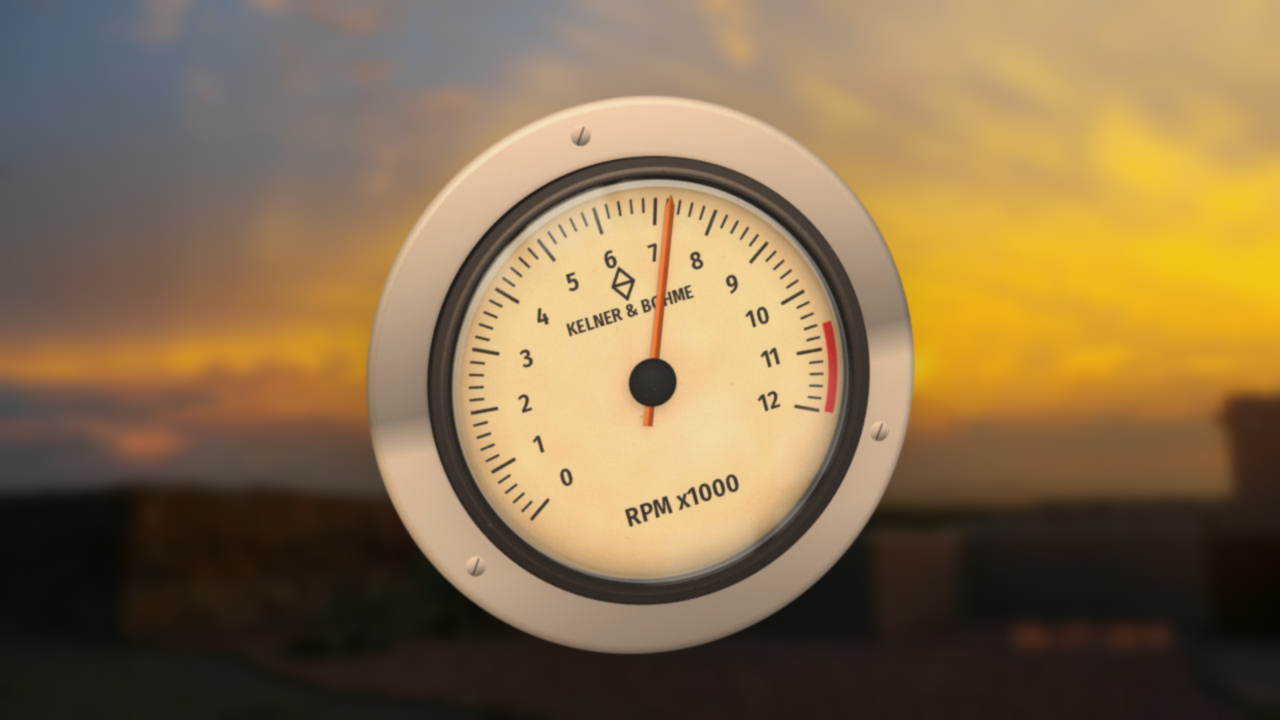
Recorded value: 7200 rpm
